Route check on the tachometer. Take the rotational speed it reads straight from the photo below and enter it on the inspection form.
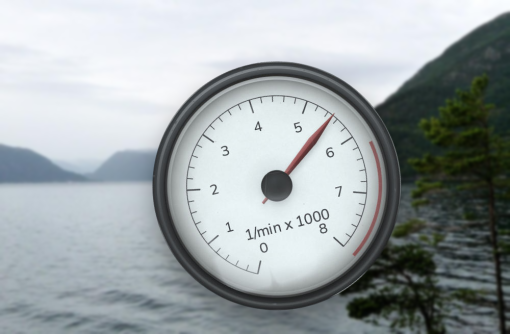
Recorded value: 5500 rpm
